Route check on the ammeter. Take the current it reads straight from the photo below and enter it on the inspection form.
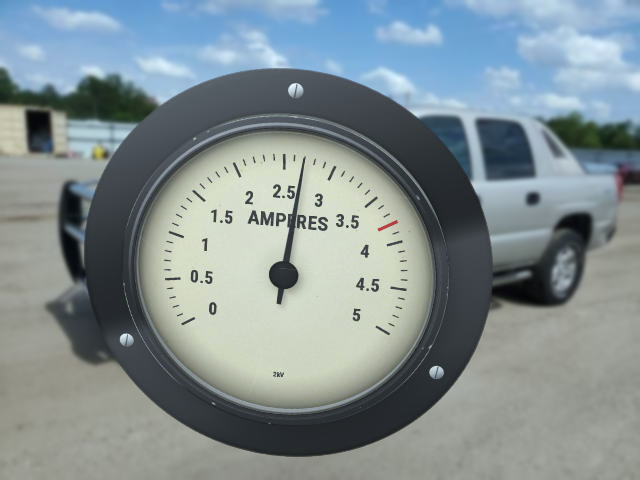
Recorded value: 2.7 A
